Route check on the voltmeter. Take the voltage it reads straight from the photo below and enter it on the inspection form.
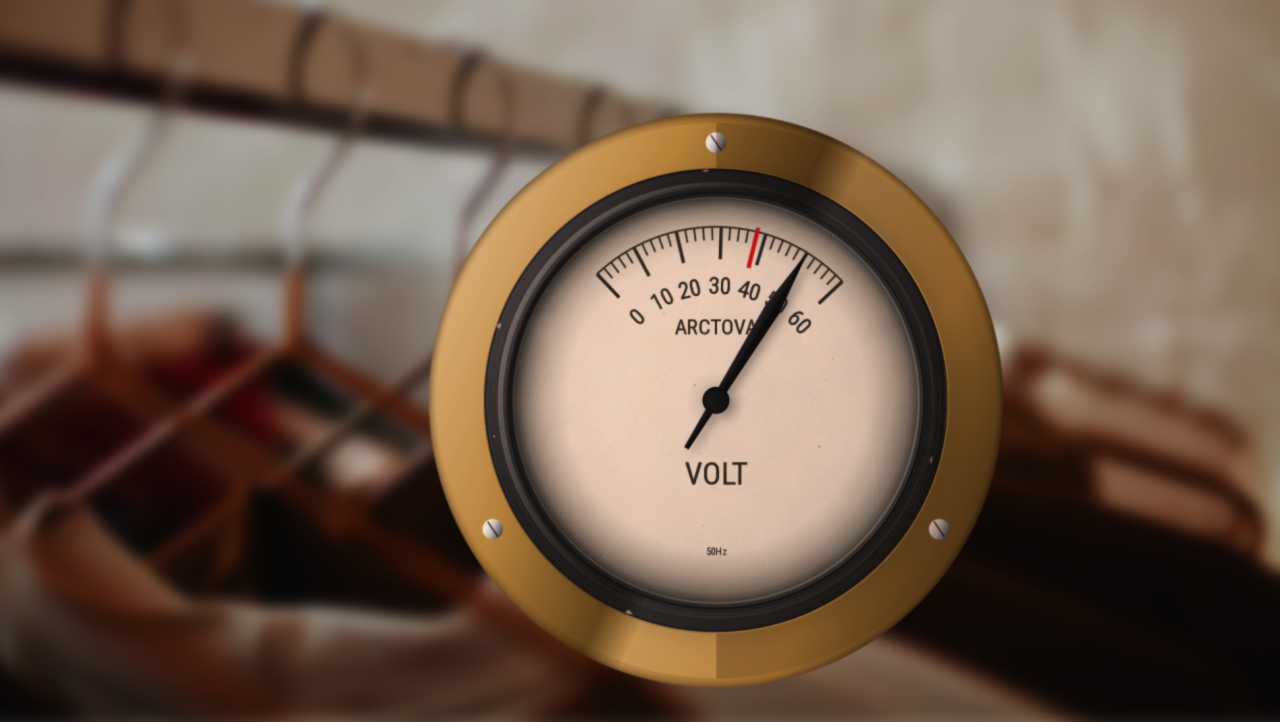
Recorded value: 50 V
